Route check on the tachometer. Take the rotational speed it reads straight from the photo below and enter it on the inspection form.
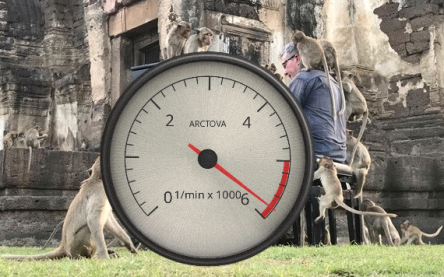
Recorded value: 5800 rpm
